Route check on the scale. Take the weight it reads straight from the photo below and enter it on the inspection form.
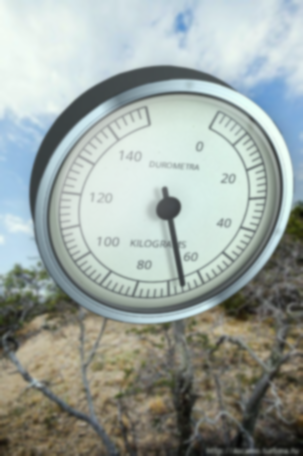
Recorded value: 66 kg
